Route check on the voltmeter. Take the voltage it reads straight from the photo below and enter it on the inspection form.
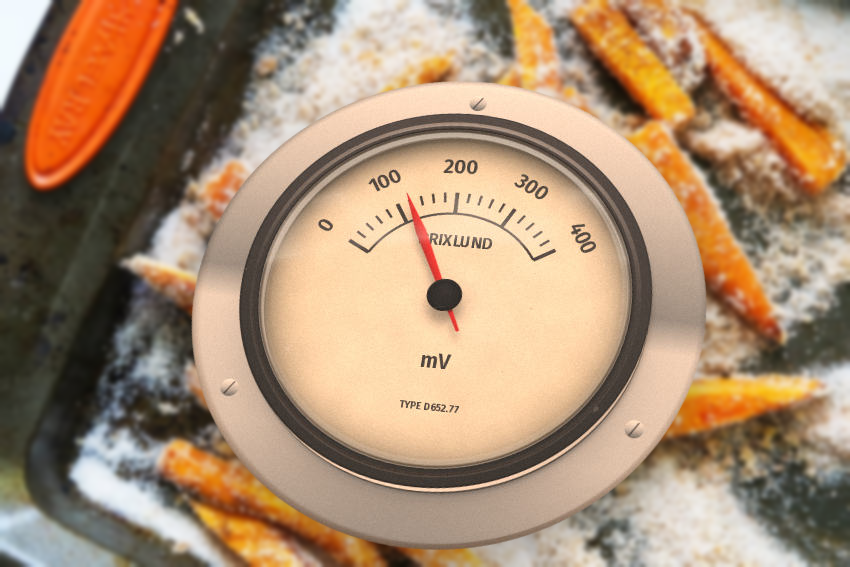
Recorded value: 120 mV
